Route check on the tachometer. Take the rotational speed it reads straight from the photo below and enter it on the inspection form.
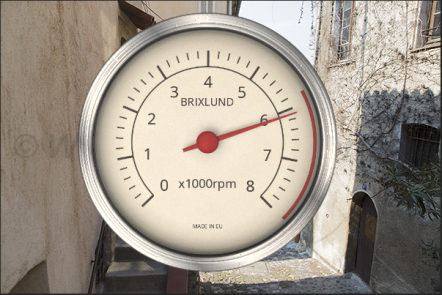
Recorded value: 6100 rpm
